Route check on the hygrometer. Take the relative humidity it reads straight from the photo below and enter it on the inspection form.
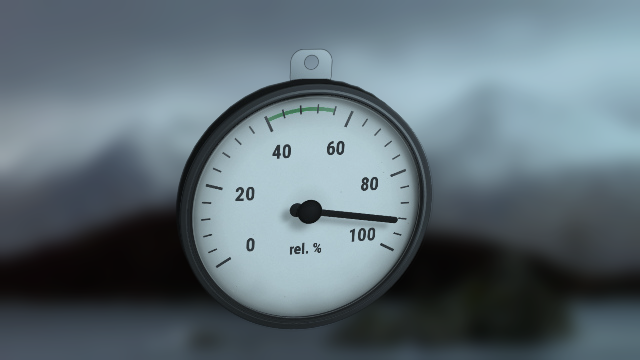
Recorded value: 92 %
